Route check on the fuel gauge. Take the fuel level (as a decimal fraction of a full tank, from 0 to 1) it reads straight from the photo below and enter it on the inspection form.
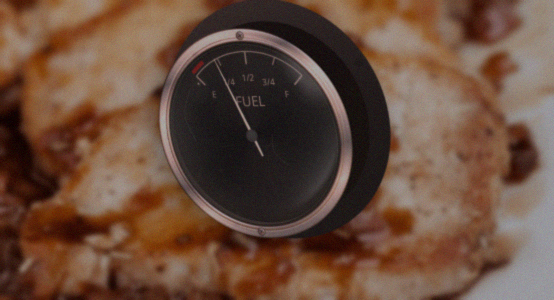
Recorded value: 0.25
